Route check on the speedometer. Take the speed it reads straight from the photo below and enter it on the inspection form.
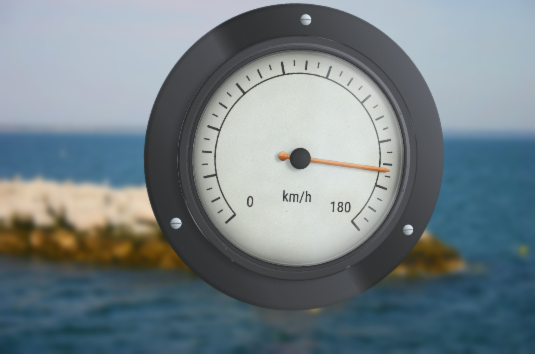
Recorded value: 152.5 km/h
